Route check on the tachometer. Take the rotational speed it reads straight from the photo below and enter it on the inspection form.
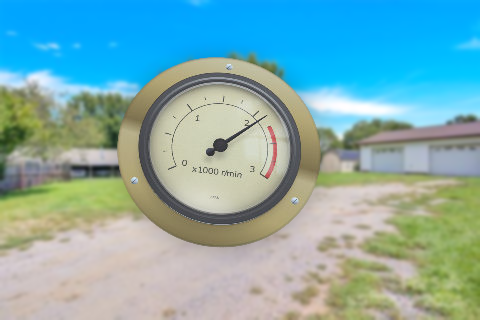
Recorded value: 2125 rpm
